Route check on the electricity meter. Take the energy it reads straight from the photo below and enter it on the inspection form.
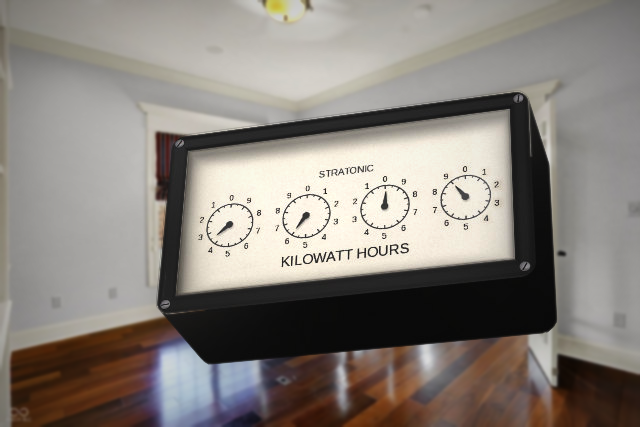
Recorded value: 3599 kWh
